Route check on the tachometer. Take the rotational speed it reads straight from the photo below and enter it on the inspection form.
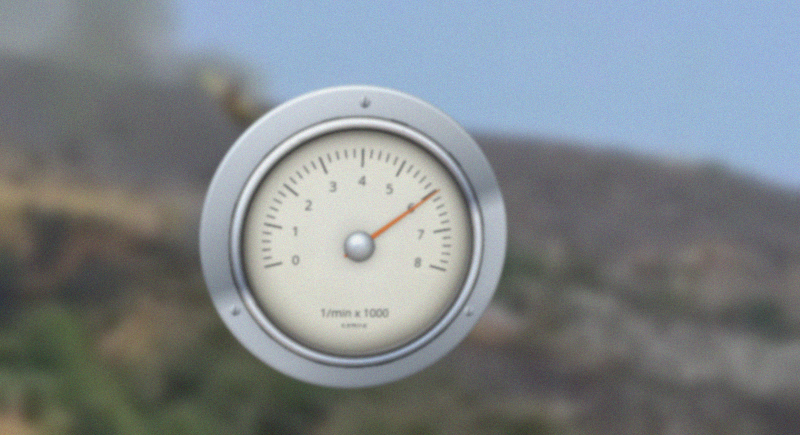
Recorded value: 6000 rpm
